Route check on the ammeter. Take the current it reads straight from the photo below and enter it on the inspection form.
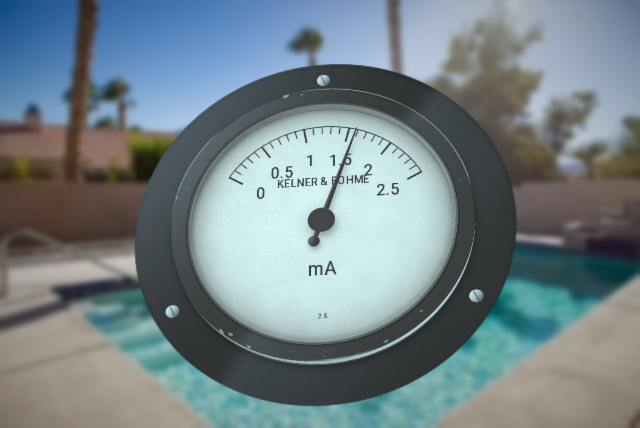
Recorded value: 1.6 mA
